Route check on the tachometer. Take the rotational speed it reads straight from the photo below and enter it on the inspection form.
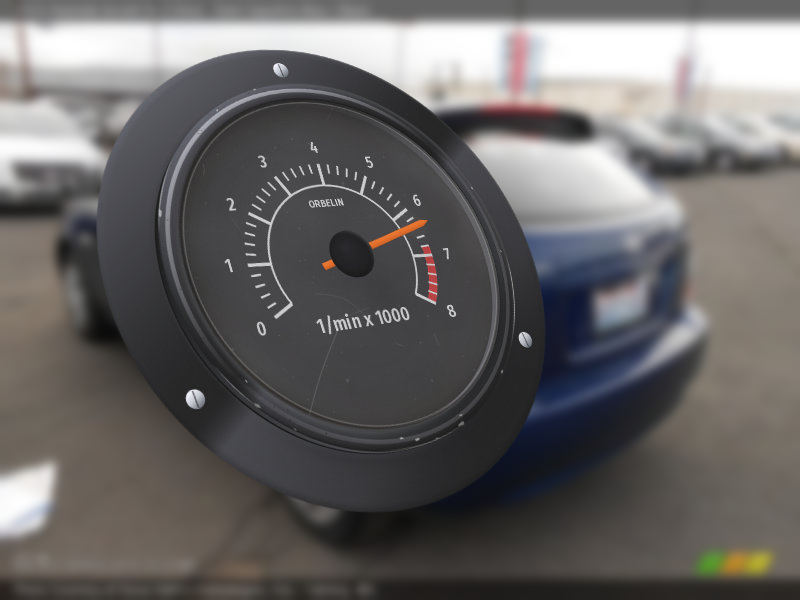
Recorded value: 6400 rpm
